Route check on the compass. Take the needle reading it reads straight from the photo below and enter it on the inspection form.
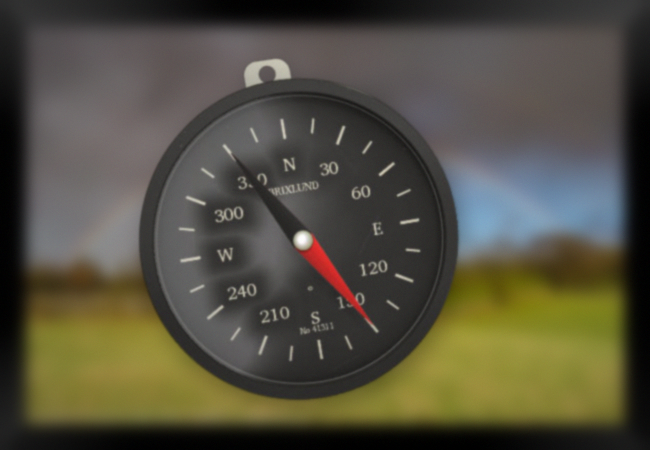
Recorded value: 150 °
